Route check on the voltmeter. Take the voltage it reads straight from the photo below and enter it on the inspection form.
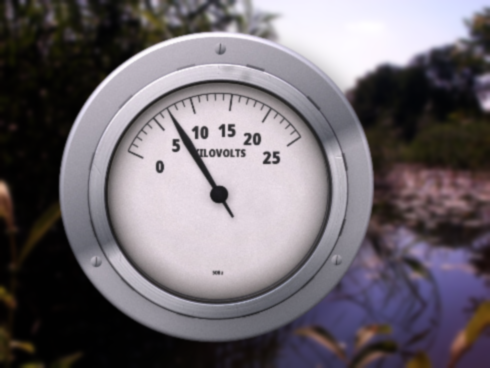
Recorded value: 7 kV
